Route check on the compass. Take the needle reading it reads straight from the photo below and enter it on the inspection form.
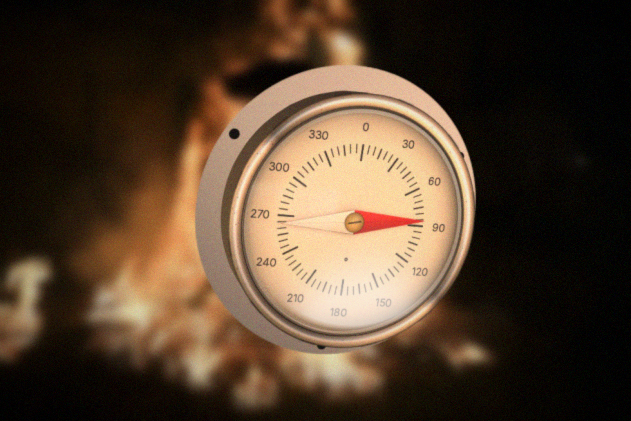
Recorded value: 85 °
